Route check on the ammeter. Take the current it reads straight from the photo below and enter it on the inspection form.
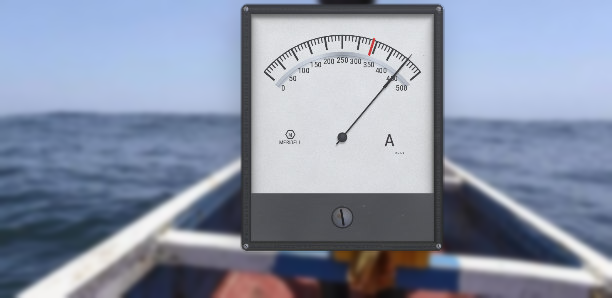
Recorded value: 450 A
